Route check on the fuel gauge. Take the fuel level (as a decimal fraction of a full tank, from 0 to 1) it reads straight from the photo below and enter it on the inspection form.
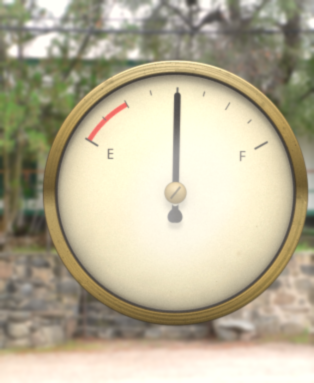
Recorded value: 0.5
